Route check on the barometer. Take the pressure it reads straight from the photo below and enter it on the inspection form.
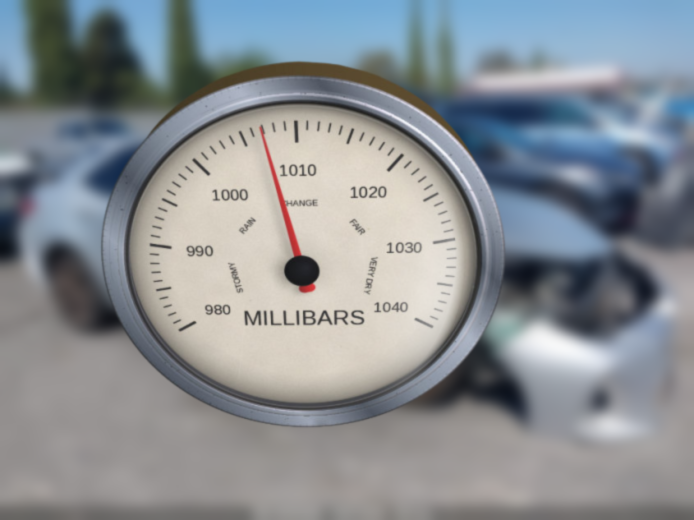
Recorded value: 1007 mbar
